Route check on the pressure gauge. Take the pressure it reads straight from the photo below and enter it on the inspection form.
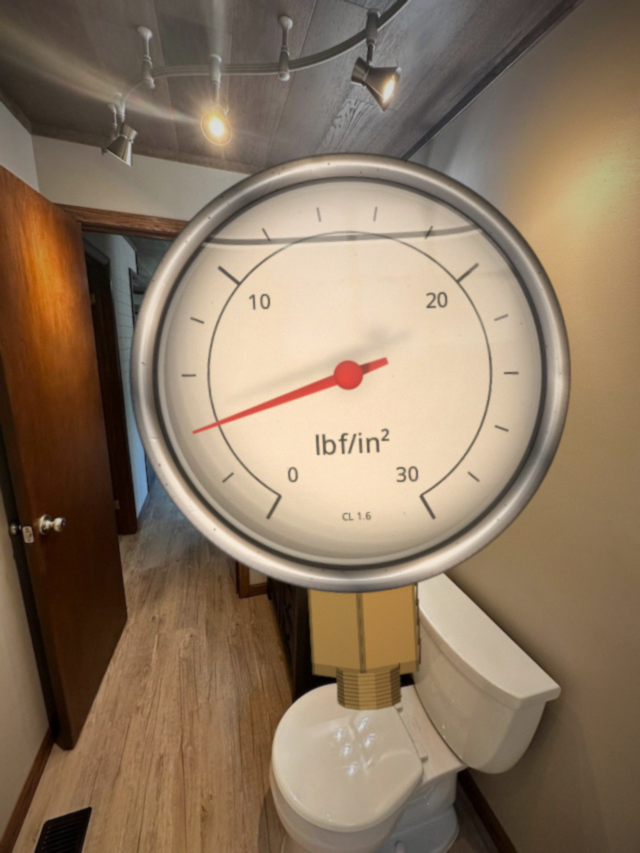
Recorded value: 4 psi
